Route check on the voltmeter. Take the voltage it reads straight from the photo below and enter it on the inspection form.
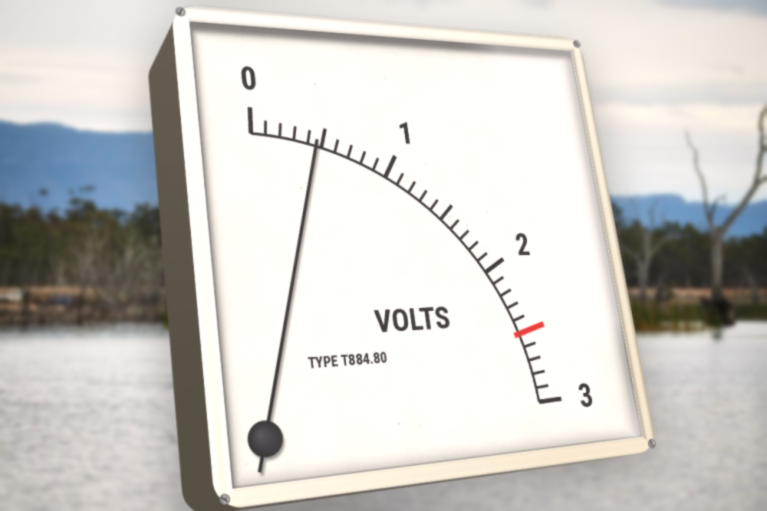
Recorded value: 0.45 V
